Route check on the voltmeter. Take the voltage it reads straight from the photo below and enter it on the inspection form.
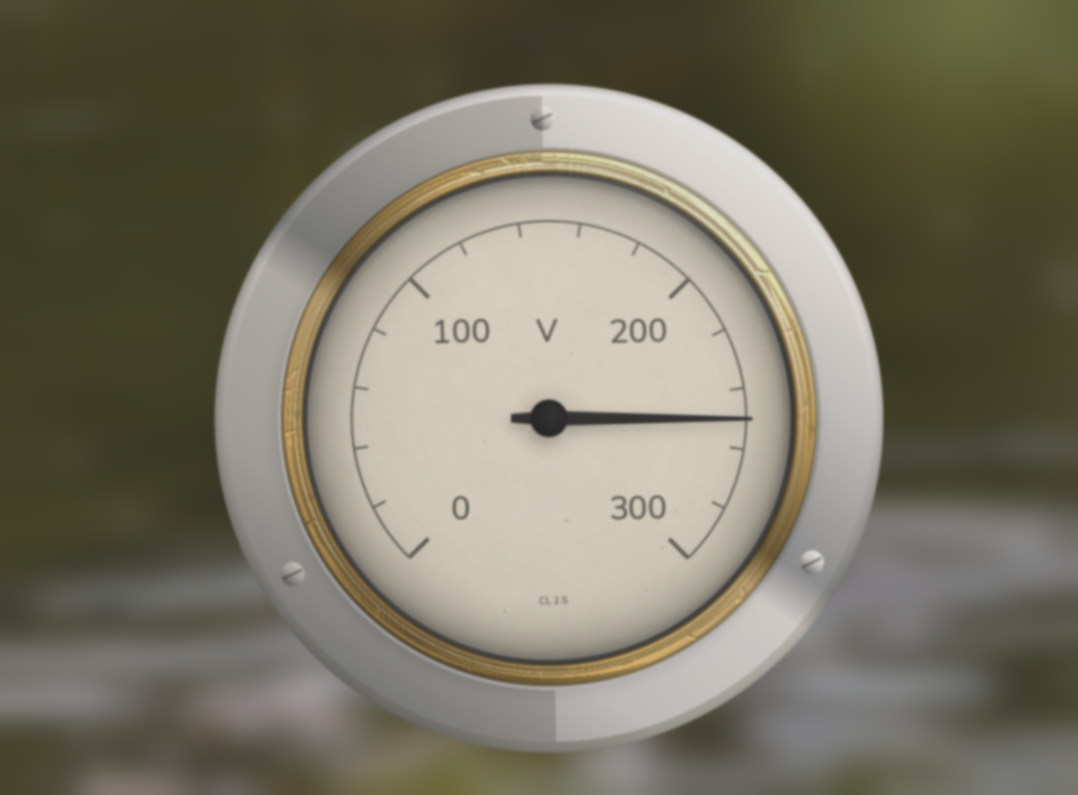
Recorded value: 250 V
